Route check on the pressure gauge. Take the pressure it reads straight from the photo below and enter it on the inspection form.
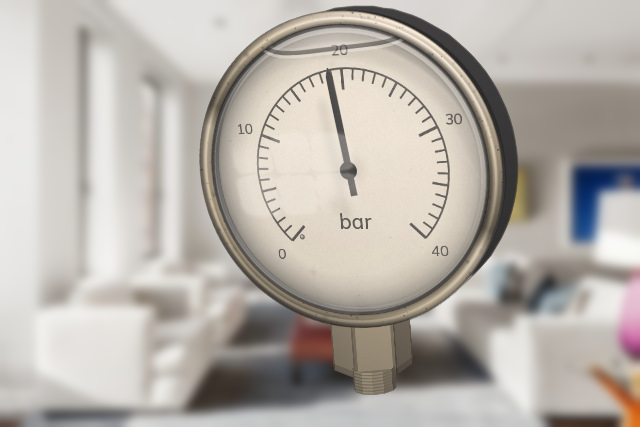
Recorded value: 19 bar
